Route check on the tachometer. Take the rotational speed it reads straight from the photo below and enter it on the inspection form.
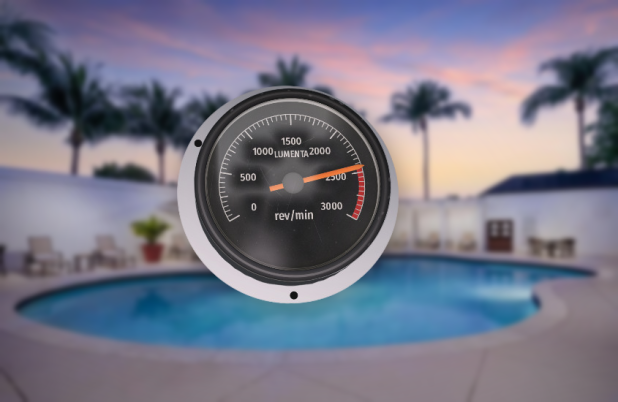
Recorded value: 2450 rpm
